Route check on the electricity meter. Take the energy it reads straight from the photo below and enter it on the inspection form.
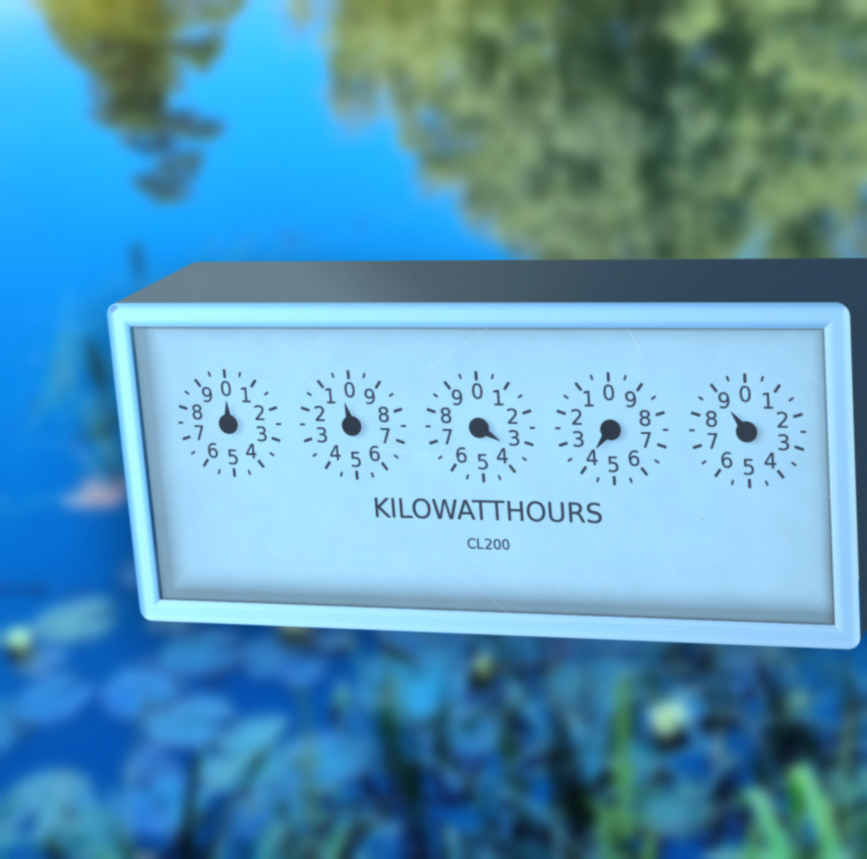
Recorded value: 339 kWh
